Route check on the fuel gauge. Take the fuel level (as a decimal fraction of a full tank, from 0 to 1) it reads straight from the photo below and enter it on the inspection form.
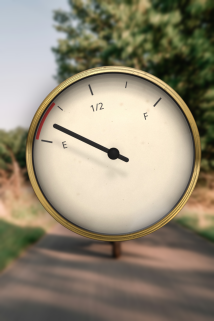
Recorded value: 0.125
